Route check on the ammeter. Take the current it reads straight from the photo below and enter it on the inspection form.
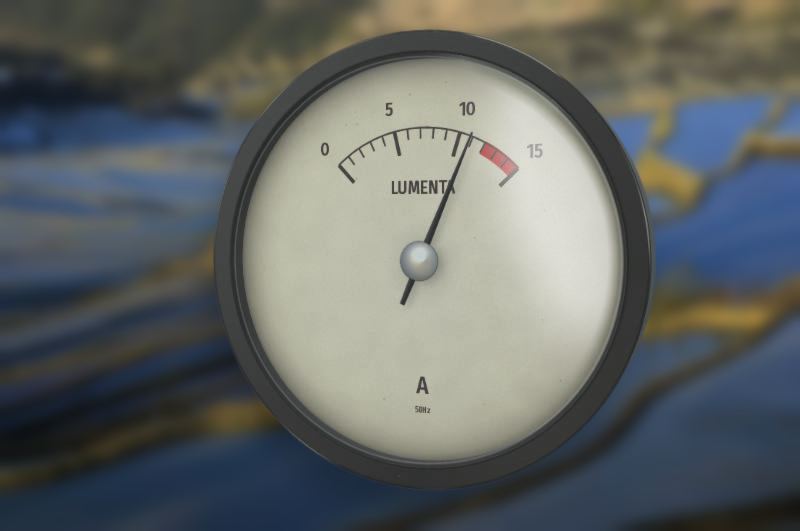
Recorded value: 11 A
